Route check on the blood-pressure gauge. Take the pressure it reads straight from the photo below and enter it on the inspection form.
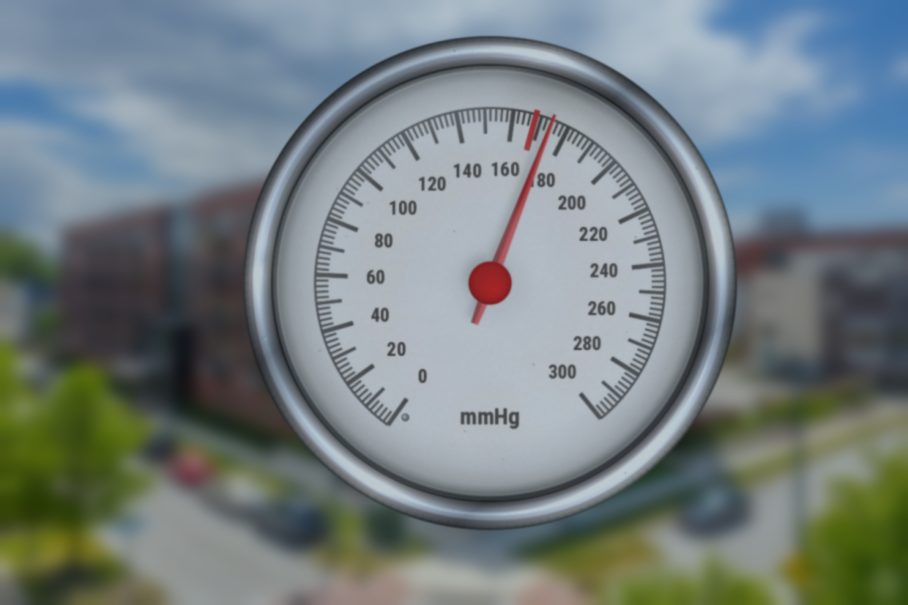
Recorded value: 174 mmHg
